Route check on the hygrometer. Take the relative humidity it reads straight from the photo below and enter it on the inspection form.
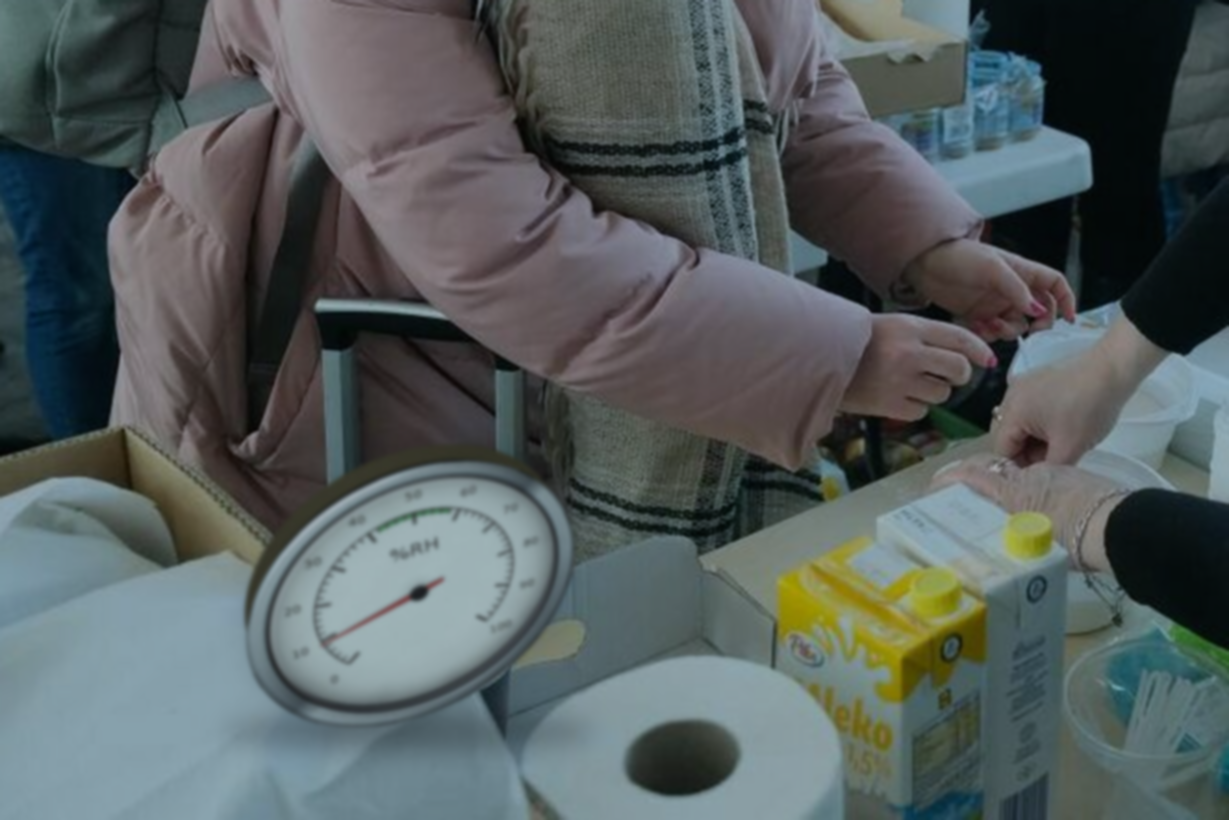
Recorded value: 10 %
